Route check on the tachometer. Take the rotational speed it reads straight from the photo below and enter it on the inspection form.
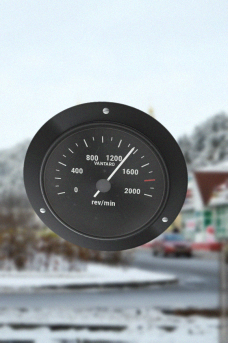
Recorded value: 1350 rpm
